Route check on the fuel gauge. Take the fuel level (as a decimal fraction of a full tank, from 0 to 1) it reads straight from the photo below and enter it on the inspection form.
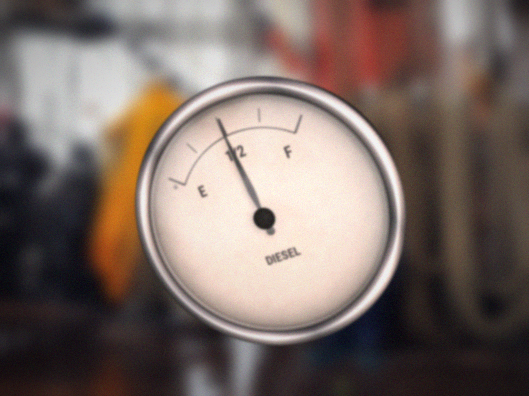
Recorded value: 0.5
